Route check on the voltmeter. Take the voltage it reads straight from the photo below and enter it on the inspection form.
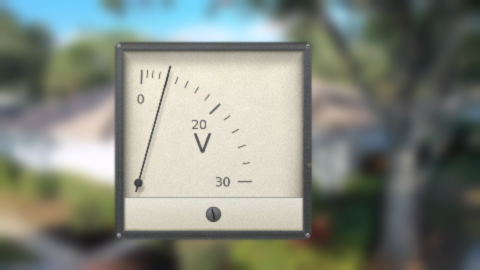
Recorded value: 10 V
